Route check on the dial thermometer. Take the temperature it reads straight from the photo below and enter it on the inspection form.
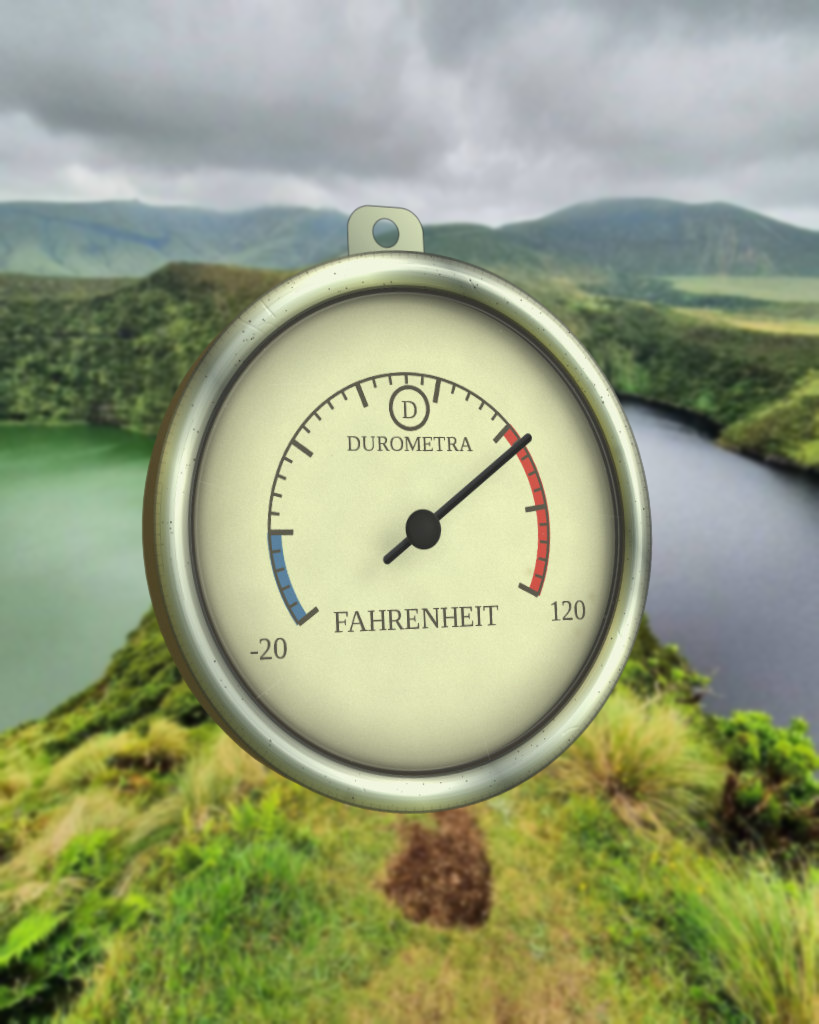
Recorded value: 84 °F
